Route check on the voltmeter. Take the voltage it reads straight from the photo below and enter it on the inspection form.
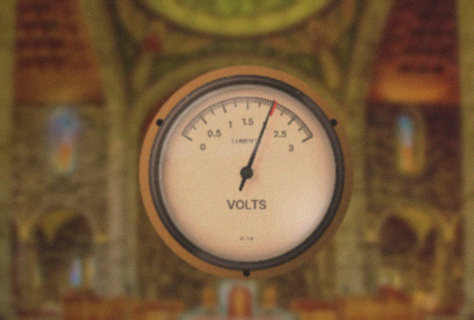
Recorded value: 2 V
